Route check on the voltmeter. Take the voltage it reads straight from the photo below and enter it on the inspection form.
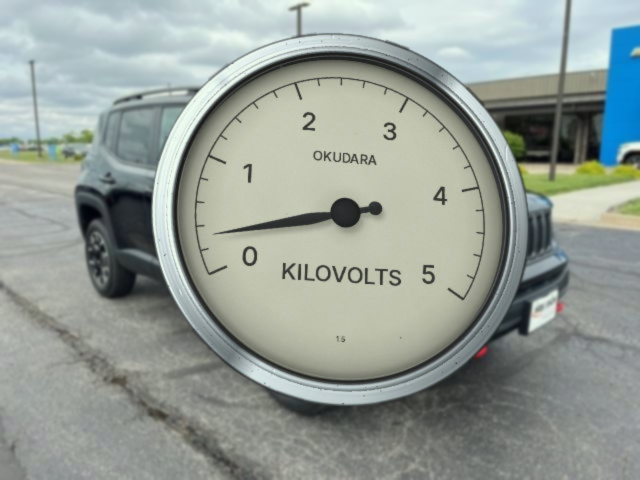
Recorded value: 0.3 kV
